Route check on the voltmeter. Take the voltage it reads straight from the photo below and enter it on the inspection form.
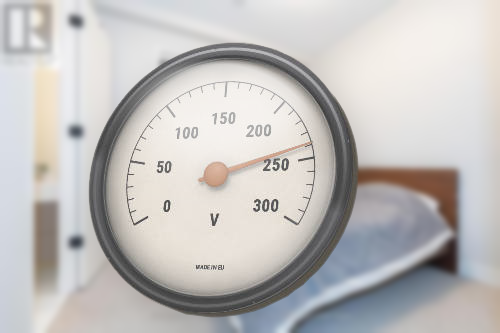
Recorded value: 240 V
